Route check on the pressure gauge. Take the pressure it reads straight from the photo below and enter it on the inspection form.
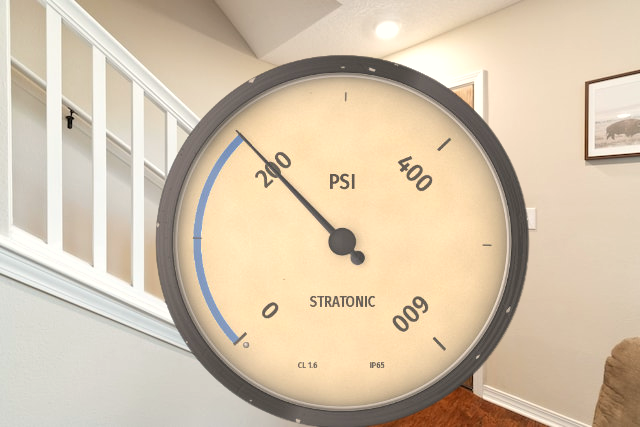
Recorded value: 200 psi
